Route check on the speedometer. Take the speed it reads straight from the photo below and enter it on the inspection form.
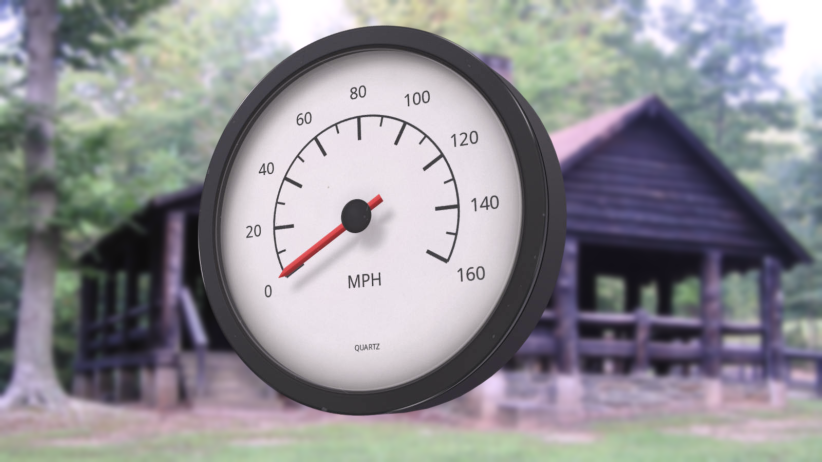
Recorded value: 0 mph
